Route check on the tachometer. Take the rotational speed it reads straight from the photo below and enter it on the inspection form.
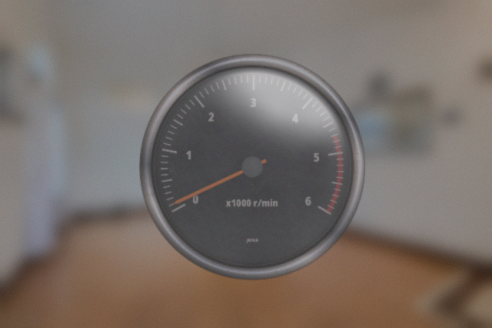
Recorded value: 100 rpm
